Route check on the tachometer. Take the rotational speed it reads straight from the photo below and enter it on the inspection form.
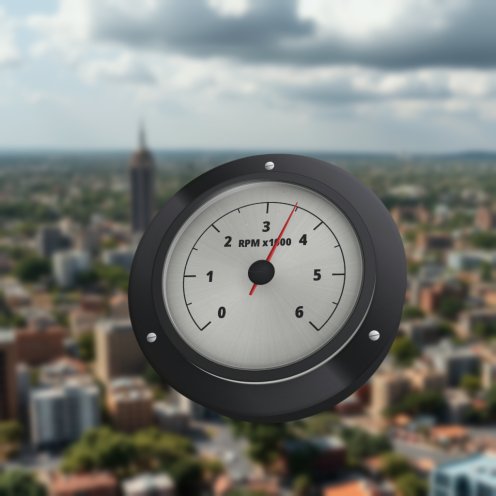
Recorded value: 3500 rpm
